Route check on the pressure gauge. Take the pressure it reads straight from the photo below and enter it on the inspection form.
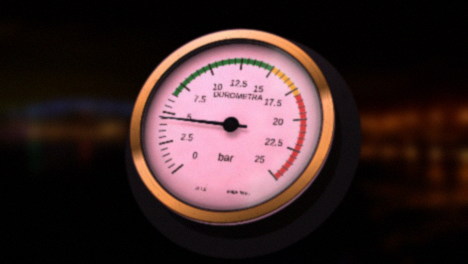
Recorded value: 4.5 bar
